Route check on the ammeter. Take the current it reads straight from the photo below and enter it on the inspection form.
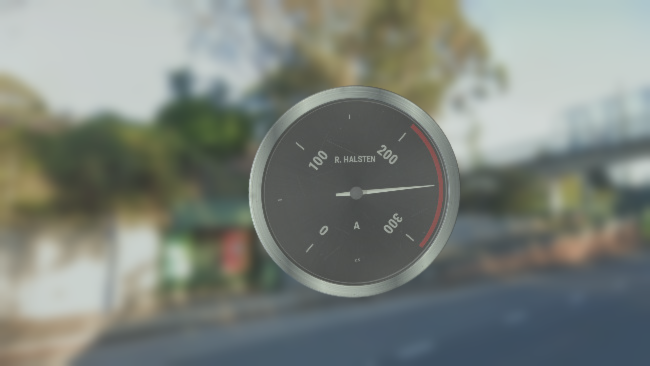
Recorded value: 250 A
